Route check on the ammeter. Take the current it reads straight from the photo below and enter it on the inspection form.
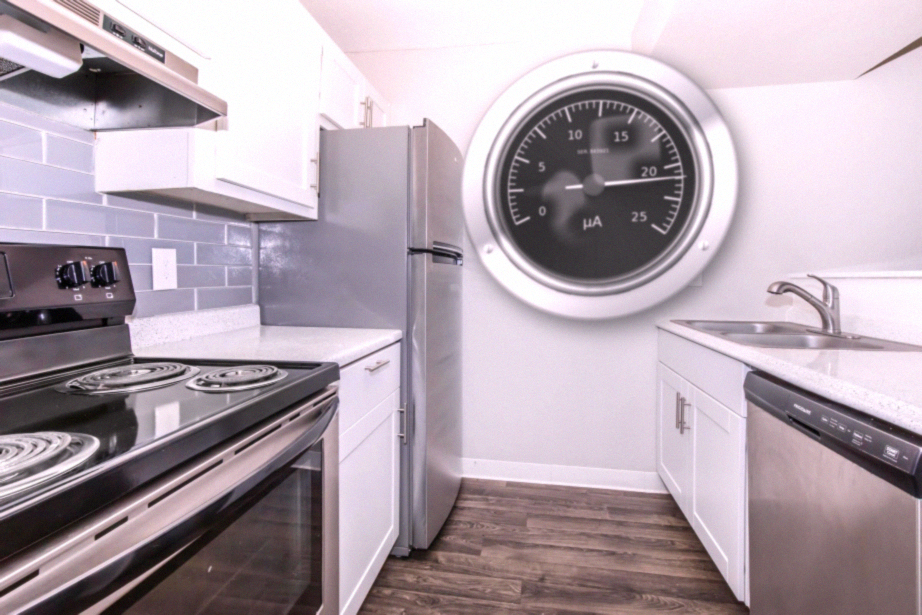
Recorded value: 21 µA
